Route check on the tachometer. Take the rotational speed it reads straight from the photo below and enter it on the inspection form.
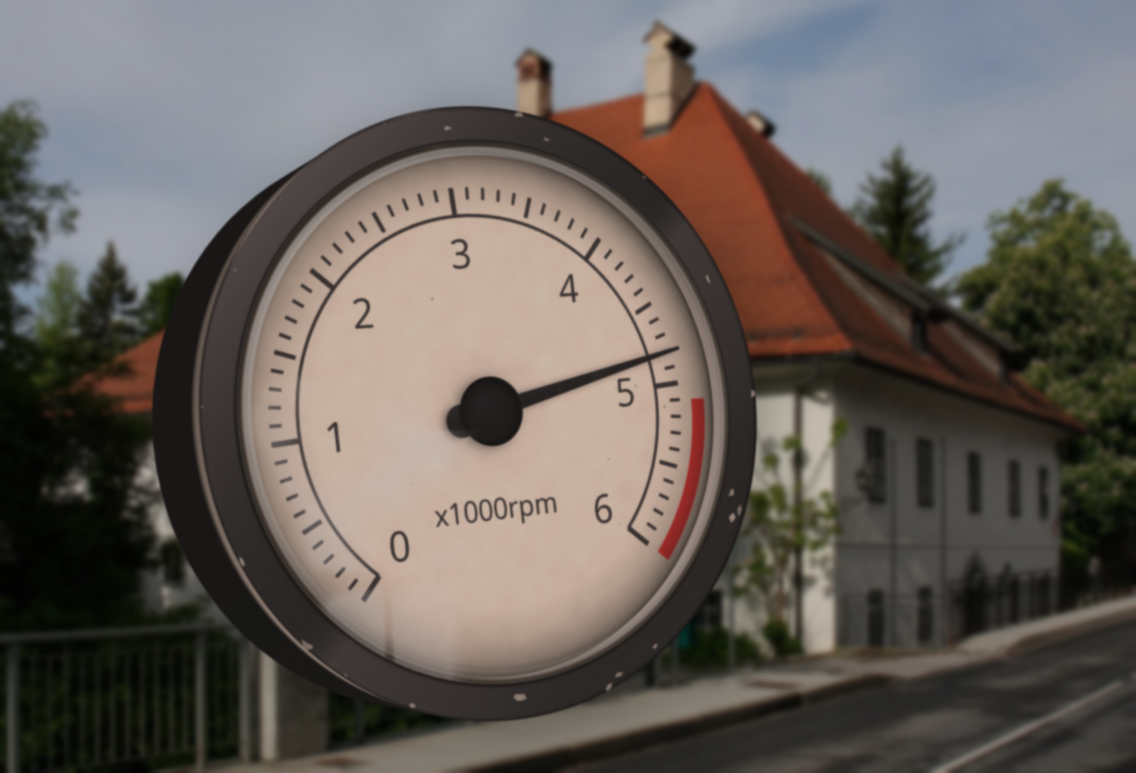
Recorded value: 4800 rpm
